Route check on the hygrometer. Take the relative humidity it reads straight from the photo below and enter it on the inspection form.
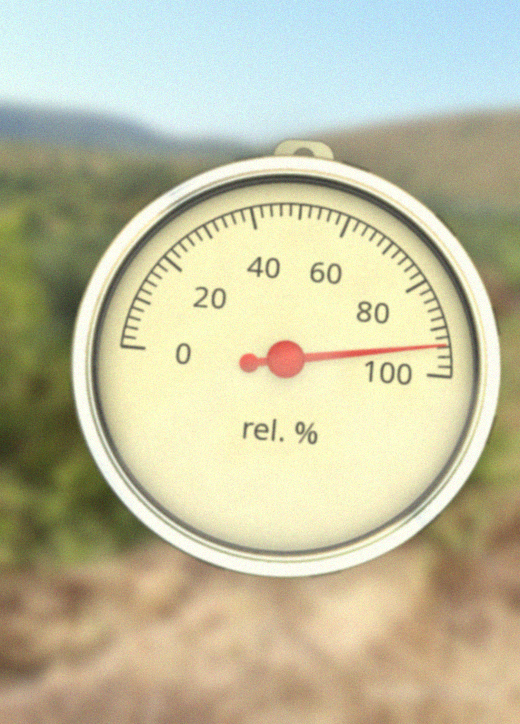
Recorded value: 94 %
